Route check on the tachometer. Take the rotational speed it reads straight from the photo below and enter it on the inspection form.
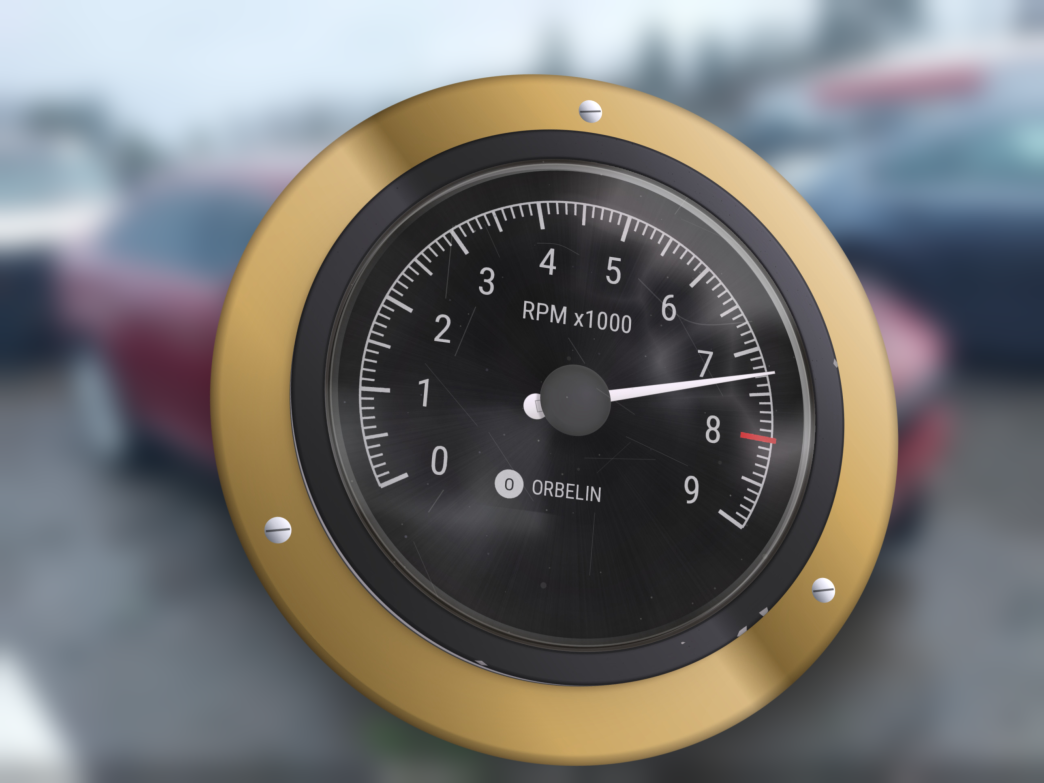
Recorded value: 7300 rpm
